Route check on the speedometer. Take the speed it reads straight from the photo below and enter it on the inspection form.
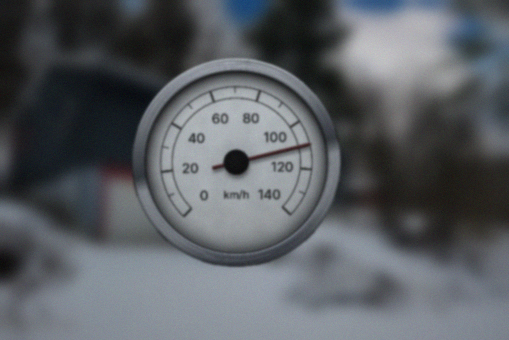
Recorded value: 110 km/h
